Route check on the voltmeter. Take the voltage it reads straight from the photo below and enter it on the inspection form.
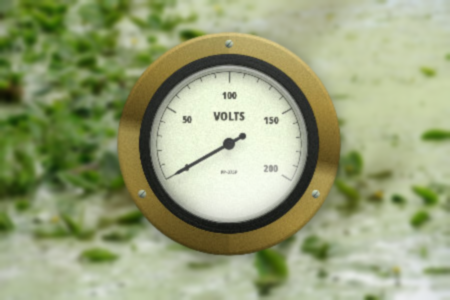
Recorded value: 0 V
